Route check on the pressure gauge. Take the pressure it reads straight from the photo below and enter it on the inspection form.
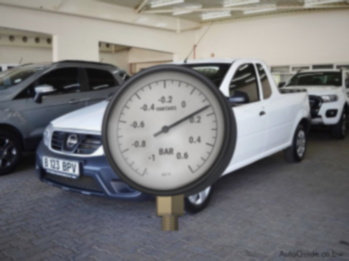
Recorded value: 0.15 bar
